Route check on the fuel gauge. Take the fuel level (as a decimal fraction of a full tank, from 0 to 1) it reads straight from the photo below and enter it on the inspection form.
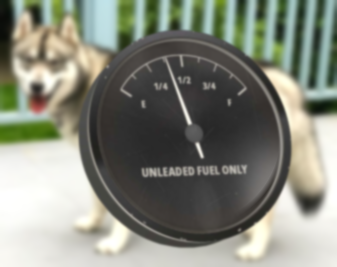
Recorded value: 0.375
